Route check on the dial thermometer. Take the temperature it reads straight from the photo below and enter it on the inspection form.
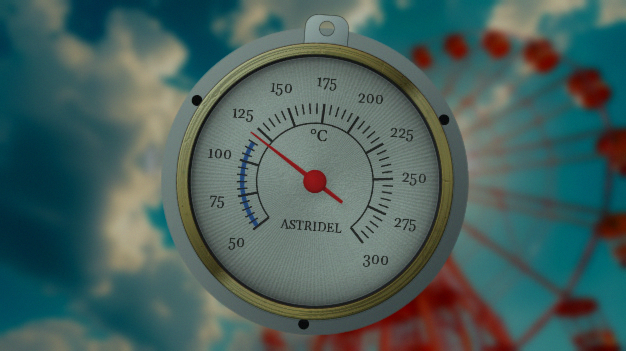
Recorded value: 120 °C
